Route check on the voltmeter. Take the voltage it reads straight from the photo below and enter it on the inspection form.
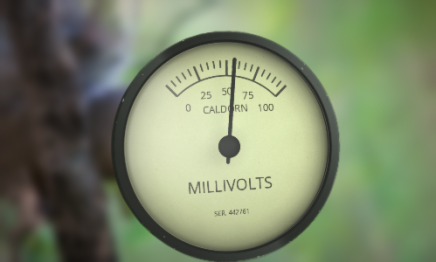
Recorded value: 55 mV
